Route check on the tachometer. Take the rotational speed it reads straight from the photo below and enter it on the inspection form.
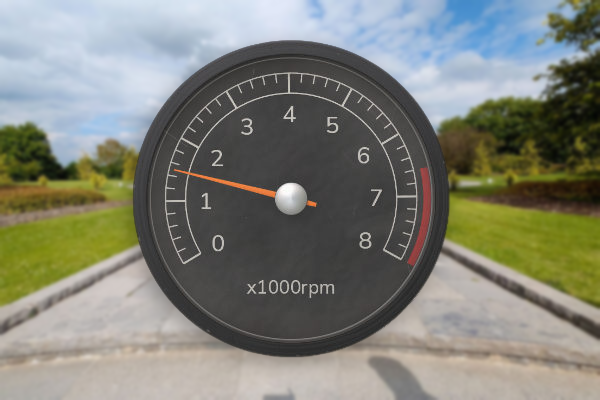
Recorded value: 1500 rpm
